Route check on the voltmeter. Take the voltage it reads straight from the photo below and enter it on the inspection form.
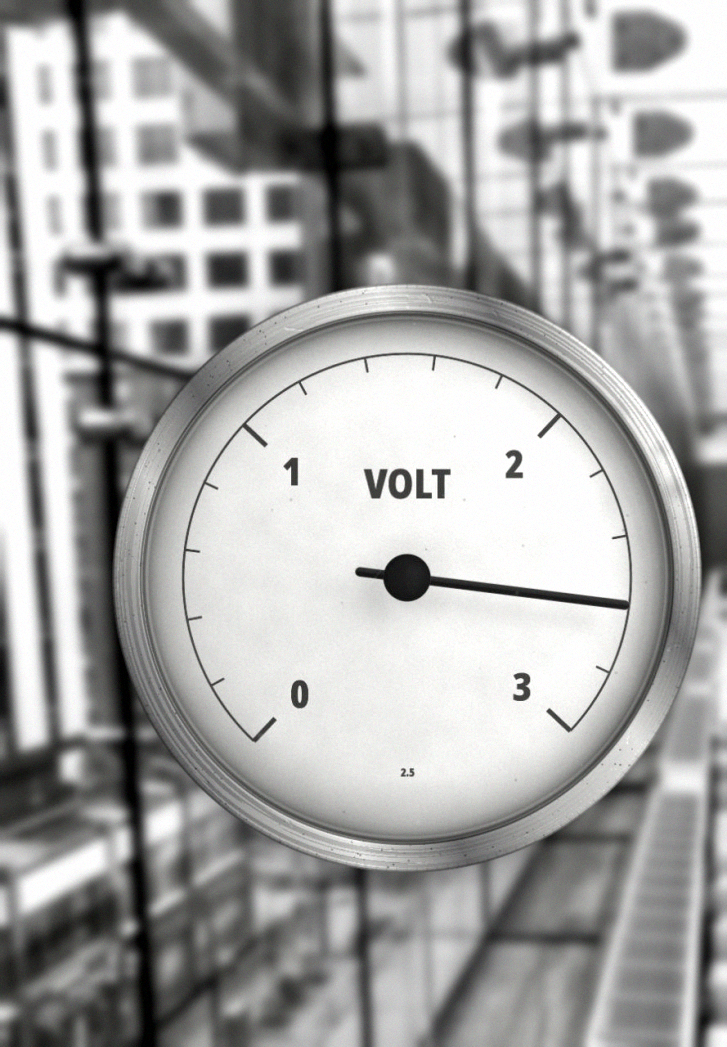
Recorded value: 2.6 V
